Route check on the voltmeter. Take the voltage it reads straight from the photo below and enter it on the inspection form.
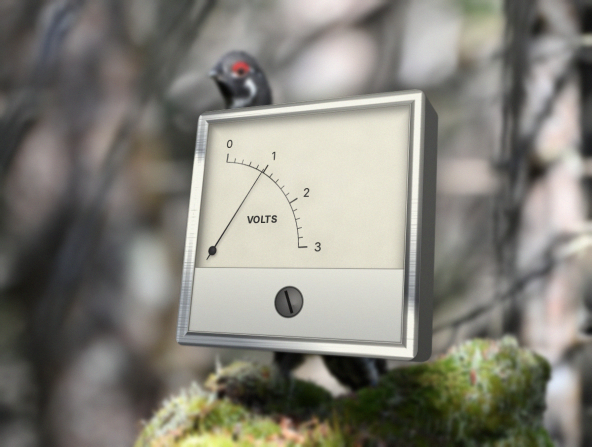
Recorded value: 1 V
